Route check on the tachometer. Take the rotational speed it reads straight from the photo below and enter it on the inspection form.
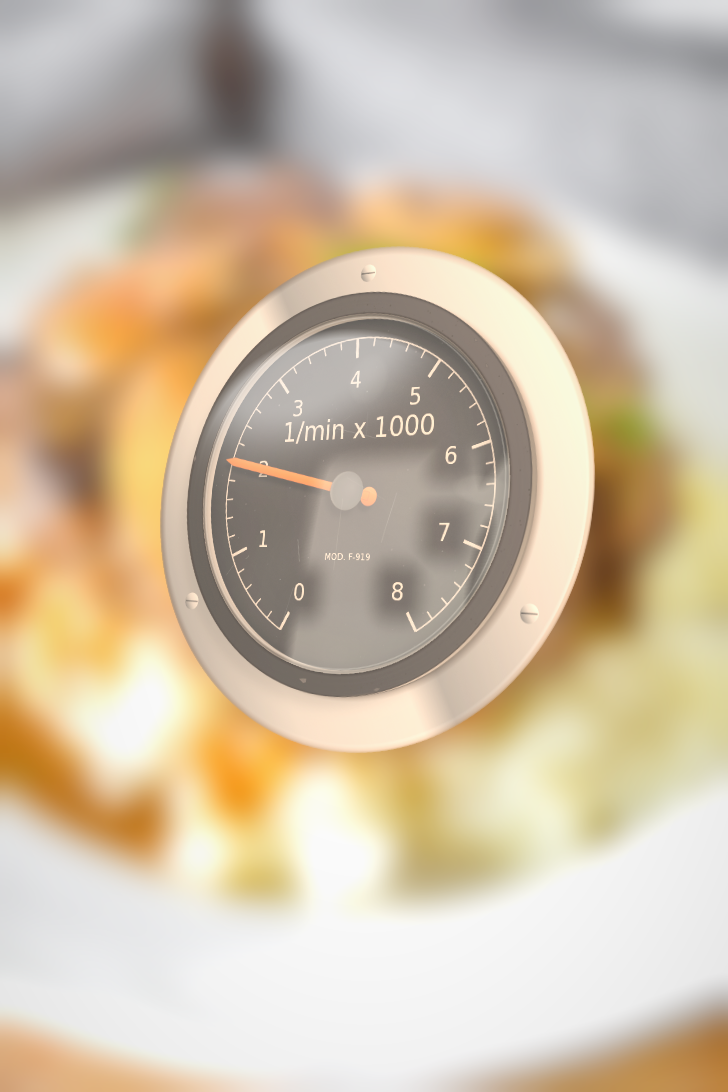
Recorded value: 2000 rpm
